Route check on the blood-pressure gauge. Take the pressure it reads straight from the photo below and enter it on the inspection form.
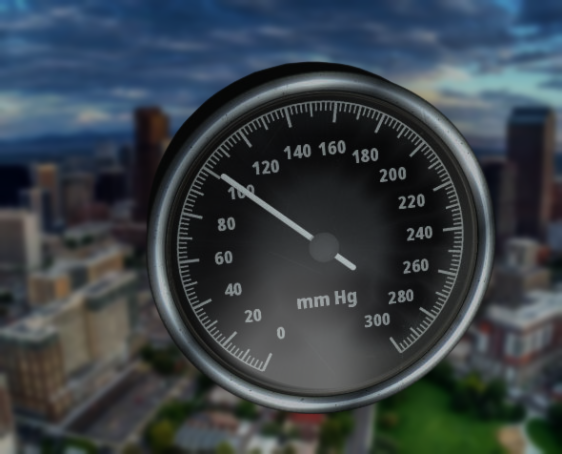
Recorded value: 102 mmHg
